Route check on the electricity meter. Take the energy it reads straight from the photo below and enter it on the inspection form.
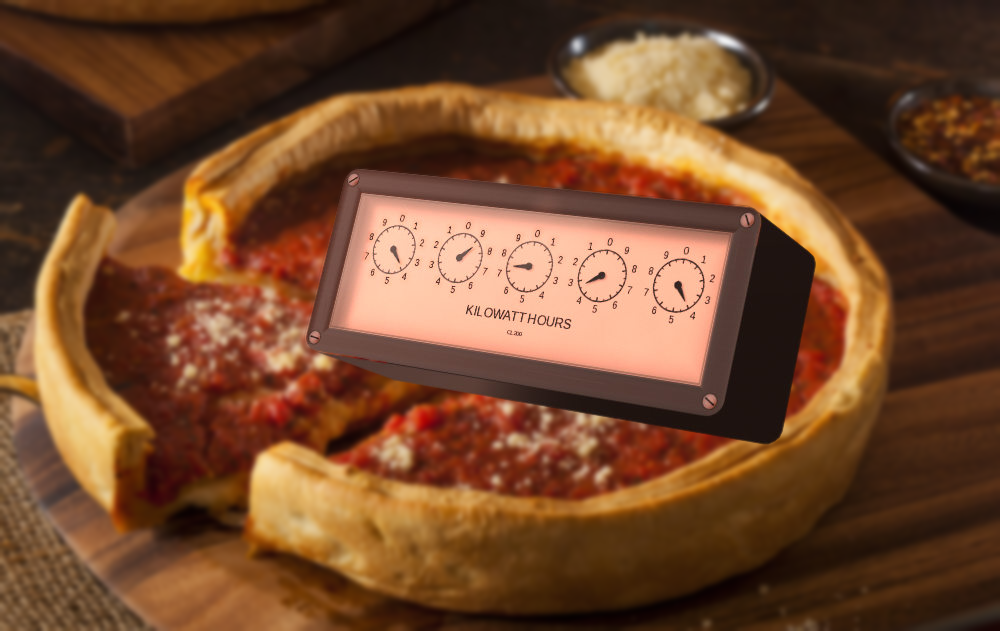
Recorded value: 38734 kWh
